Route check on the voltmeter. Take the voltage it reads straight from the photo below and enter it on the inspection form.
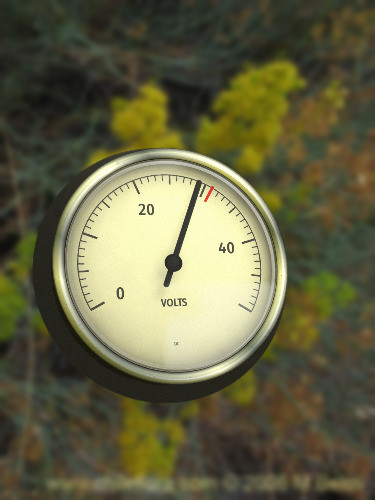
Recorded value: 29 V
